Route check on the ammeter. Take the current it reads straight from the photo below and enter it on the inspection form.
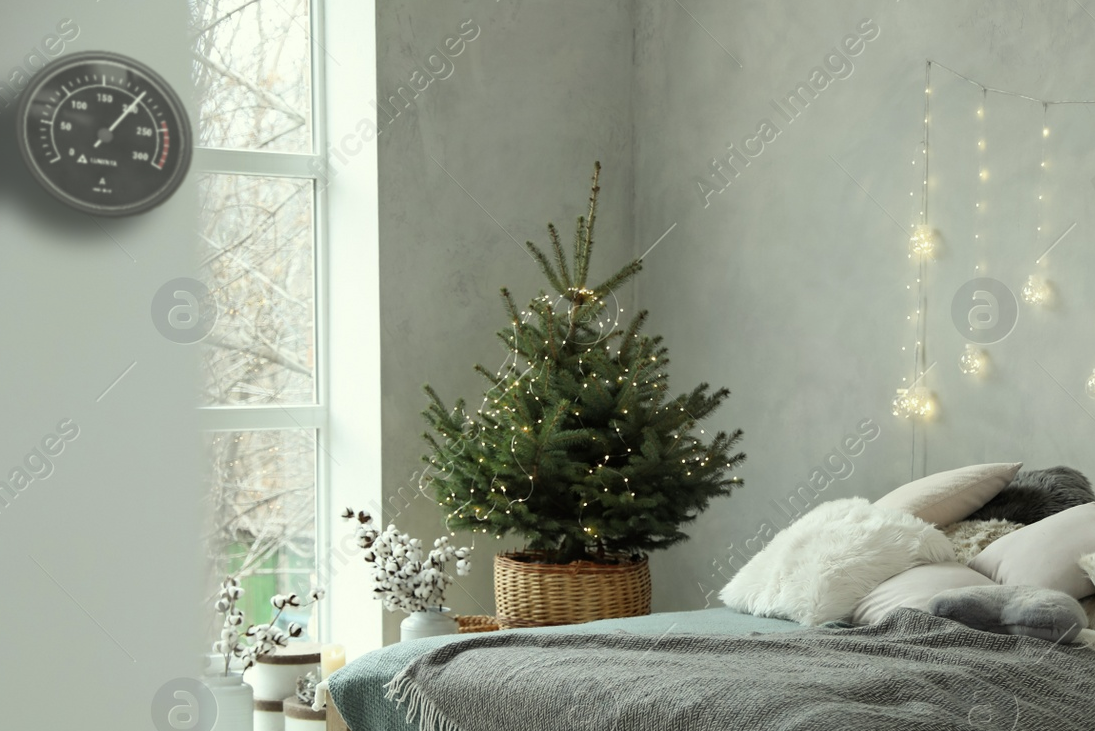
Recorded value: 200 A
